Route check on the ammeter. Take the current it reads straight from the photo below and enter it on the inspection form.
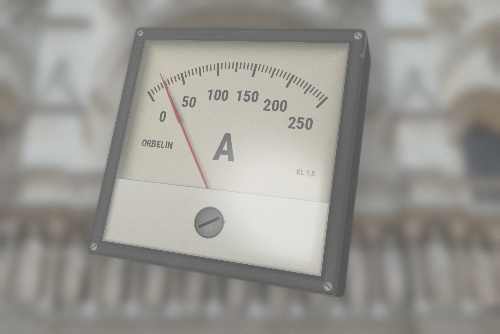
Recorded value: 25 A
